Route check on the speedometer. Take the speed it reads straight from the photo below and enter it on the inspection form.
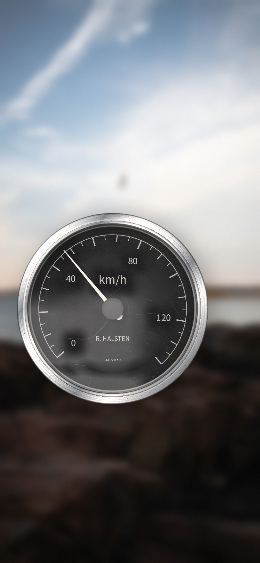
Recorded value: 47.5 km/h
